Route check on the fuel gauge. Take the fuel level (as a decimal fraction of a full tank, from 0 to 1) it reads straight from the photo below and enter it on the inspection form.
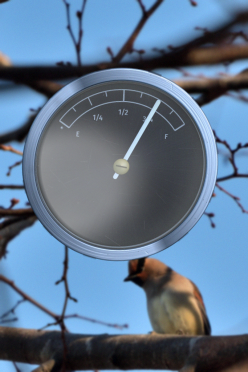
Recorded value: 0.75
